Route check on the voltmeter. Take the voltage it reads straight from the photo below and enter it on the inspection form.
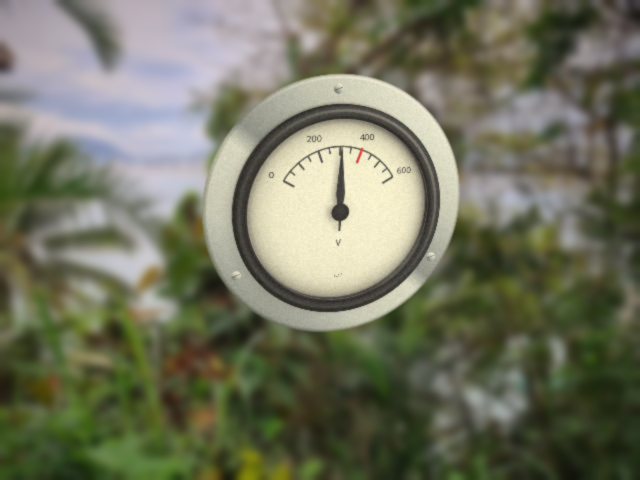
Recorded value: 300 V
